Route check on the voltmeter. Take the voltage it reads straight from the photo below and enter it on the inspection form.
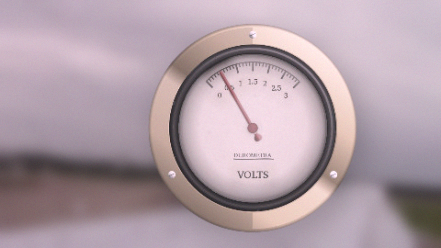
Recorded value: 0.5 V
